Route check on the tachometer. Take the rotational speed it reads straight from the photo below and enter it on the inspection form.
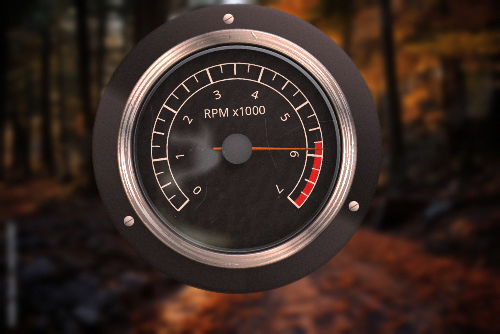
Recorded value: 5875 rpm
